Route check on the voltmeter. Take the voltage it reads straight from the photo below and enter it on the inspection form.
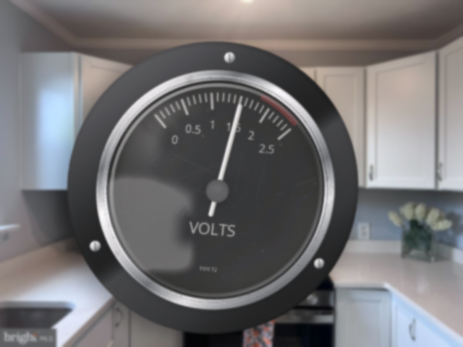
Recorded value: 1.5 V
